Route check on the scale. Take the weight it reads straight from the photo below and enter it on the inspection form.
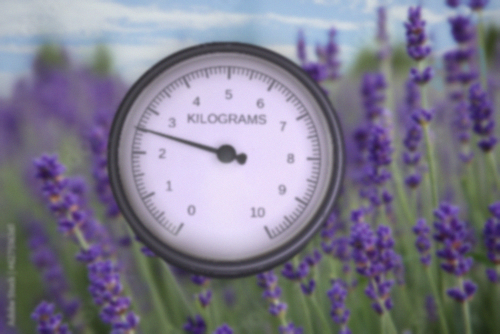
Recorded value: 2.5 kg
